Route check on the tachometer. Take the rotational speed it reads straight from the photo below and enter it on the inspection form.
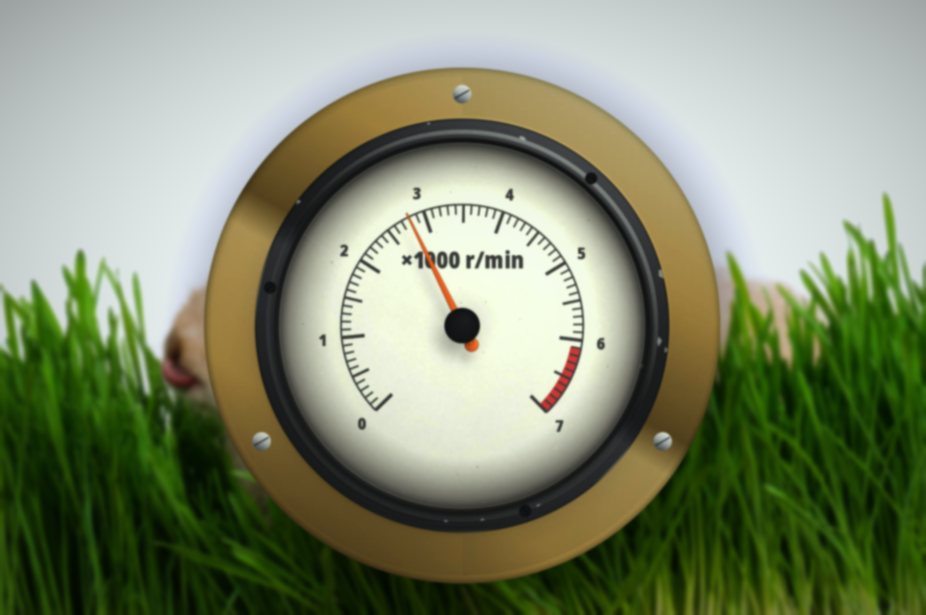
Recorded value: 2800 rpm
